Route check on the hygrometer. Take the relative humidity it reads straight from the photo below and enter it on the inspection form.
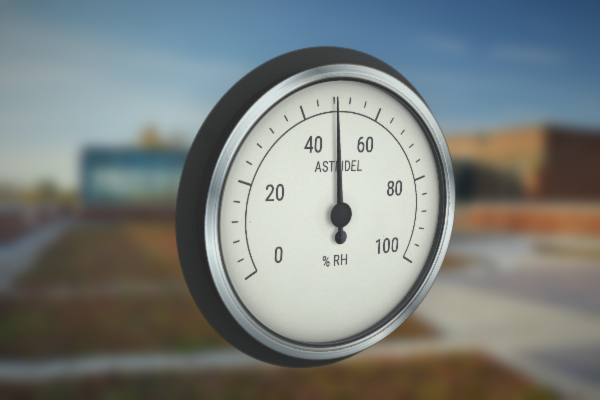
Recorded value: 48 %
